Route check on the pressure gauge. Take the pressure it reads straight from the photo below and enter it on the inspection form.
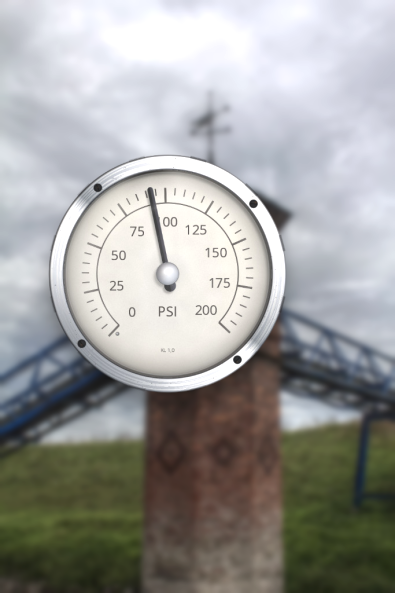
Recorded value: 92.5 psi
